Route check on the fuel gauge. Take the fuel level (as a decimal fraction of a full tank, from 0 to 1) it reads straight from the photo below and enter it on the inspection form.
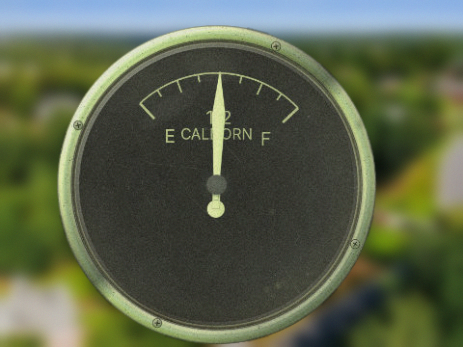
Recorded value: 0.5
